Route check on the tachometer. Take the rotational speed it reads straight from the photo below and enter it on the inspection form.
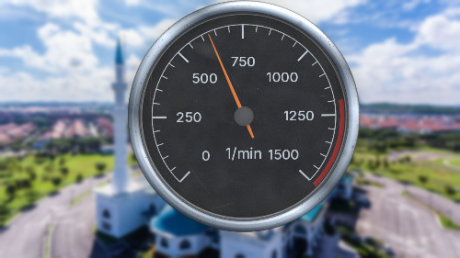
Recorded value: 625 rpm
